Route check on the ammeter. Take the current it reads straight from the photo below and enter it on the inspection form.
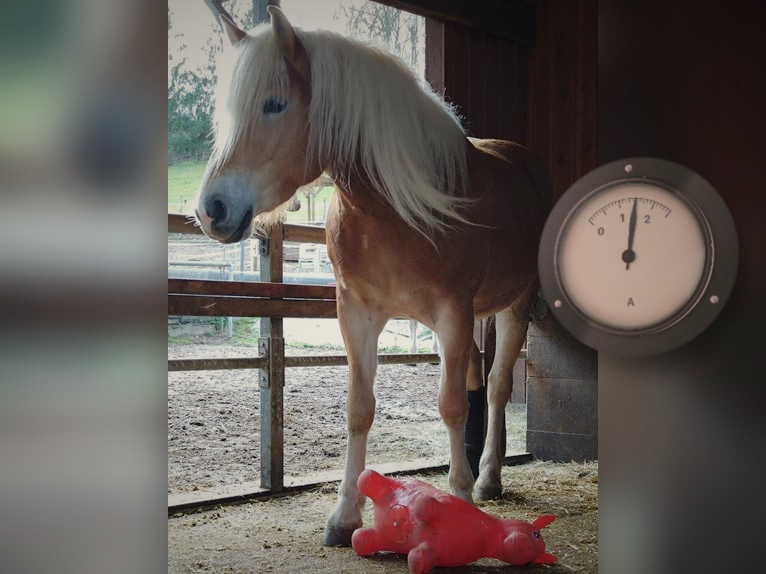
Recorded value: 1.5 A
